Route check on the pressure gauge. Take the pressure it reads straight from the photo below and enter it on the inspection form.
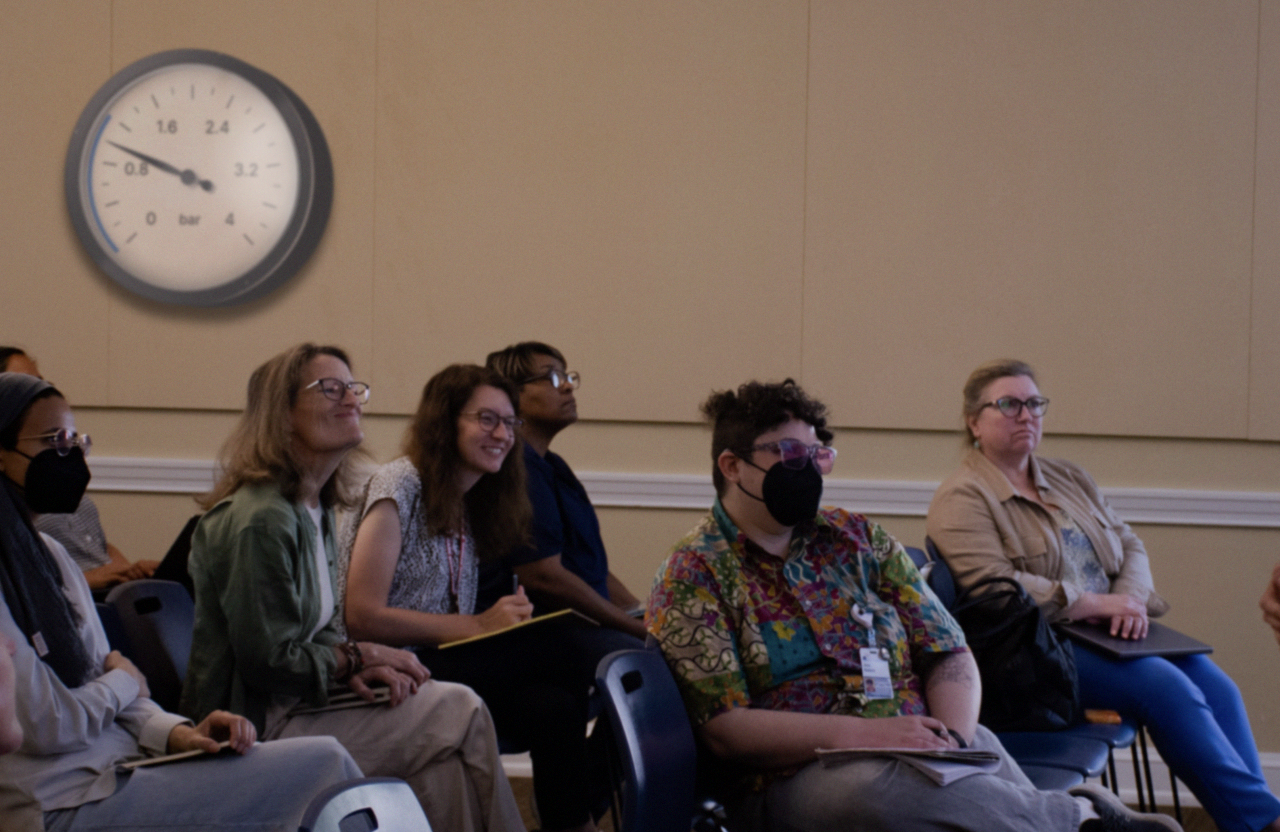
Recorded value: 1 bar
